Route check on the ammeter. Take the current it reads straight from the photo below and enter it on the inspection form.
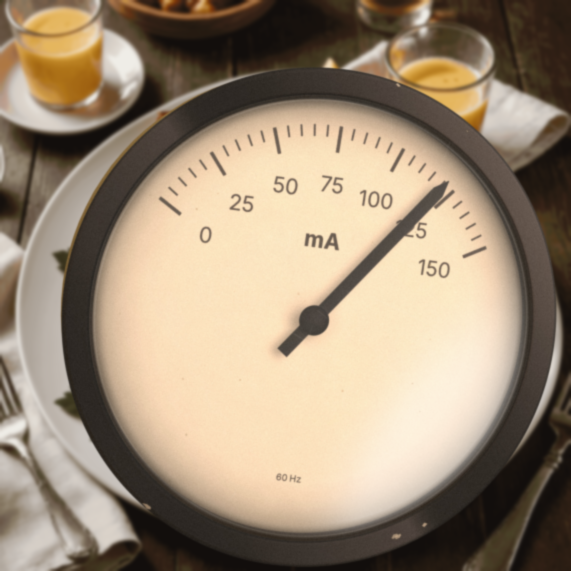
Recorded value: 120 mA
